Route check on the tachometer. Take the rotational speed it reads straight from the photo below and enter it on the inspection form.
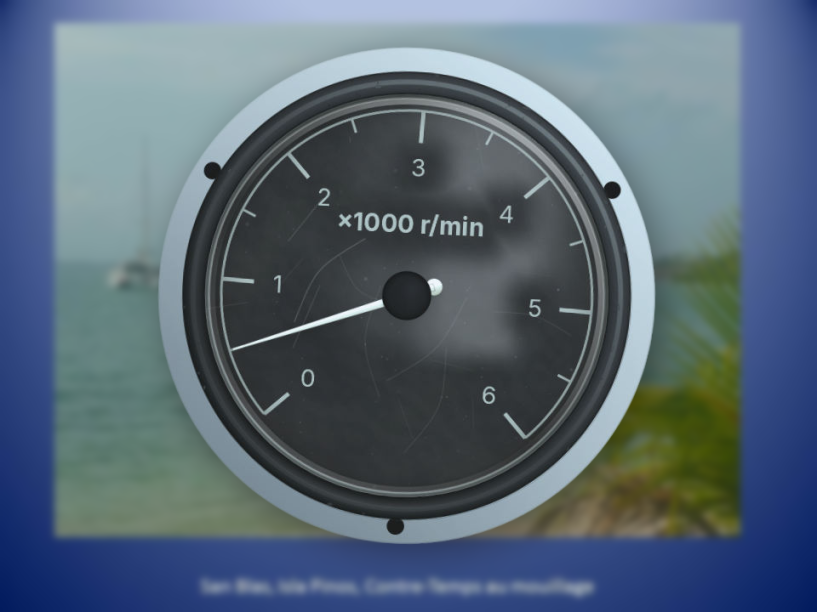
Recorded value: 500 rpm
